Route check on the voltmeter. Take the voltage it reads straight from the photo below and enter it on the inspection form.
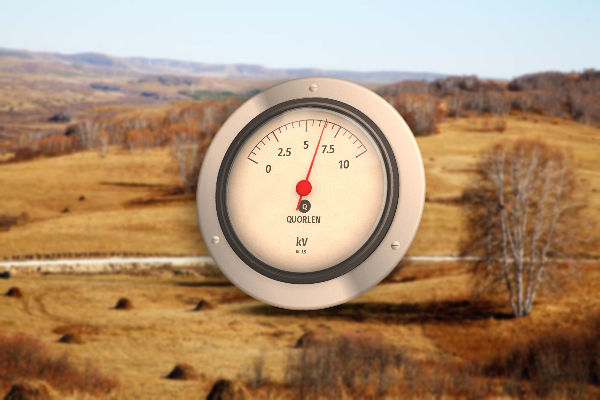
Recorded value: 6.5 kV
